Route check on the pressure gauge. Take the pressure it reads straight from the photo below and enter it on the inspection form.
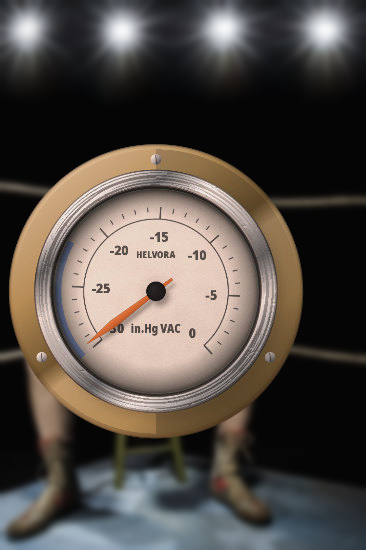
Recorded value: -29.5 inHg
